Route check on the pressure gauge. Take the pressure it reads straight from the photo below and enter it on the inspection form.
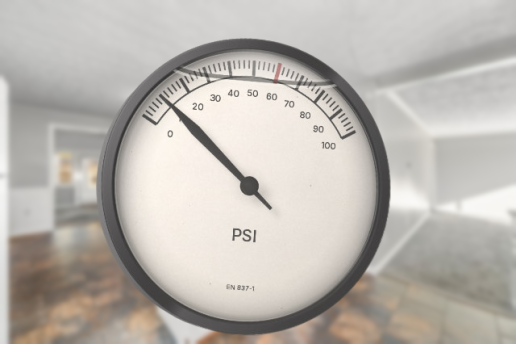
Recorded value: 10 psi
